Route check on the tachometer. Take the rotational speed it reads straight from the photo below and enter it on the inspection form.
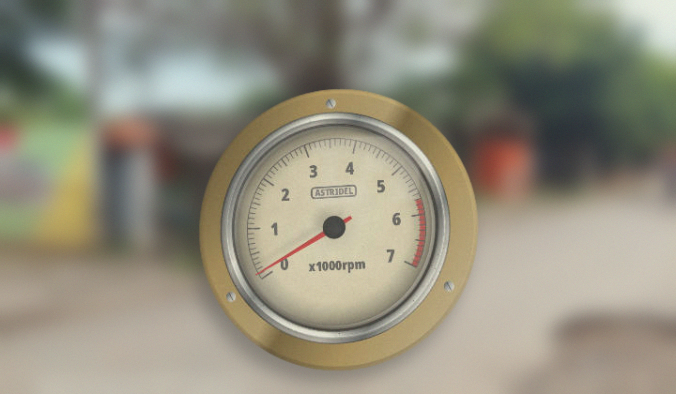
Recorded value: 100 rpm
